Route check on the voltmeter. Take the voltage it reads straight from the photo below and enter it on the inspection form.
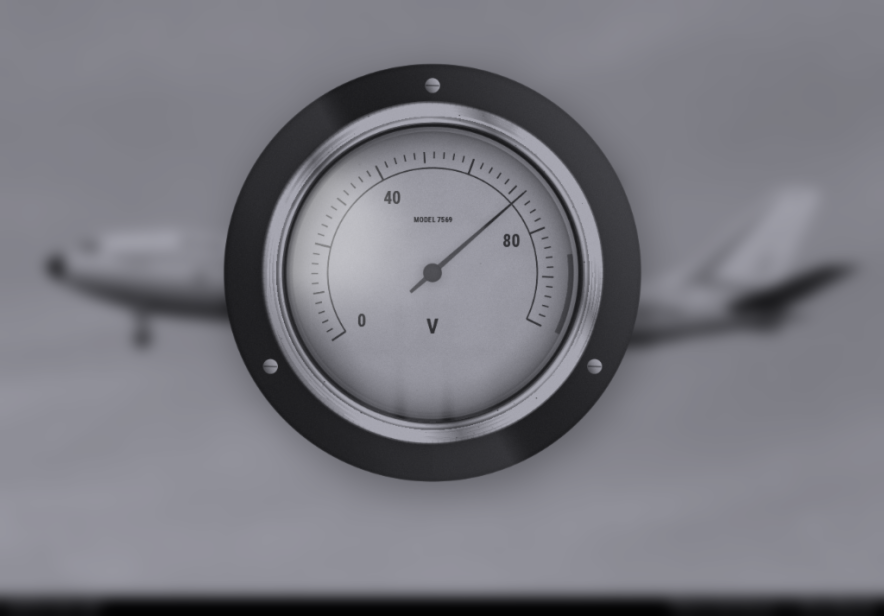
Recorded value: 72 V
